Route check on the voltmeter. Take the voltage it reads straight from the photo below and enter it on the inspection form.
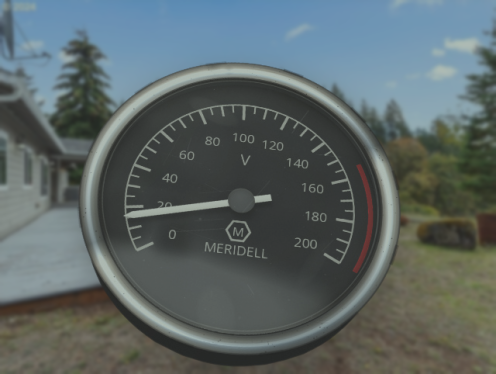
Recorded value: 15 V
